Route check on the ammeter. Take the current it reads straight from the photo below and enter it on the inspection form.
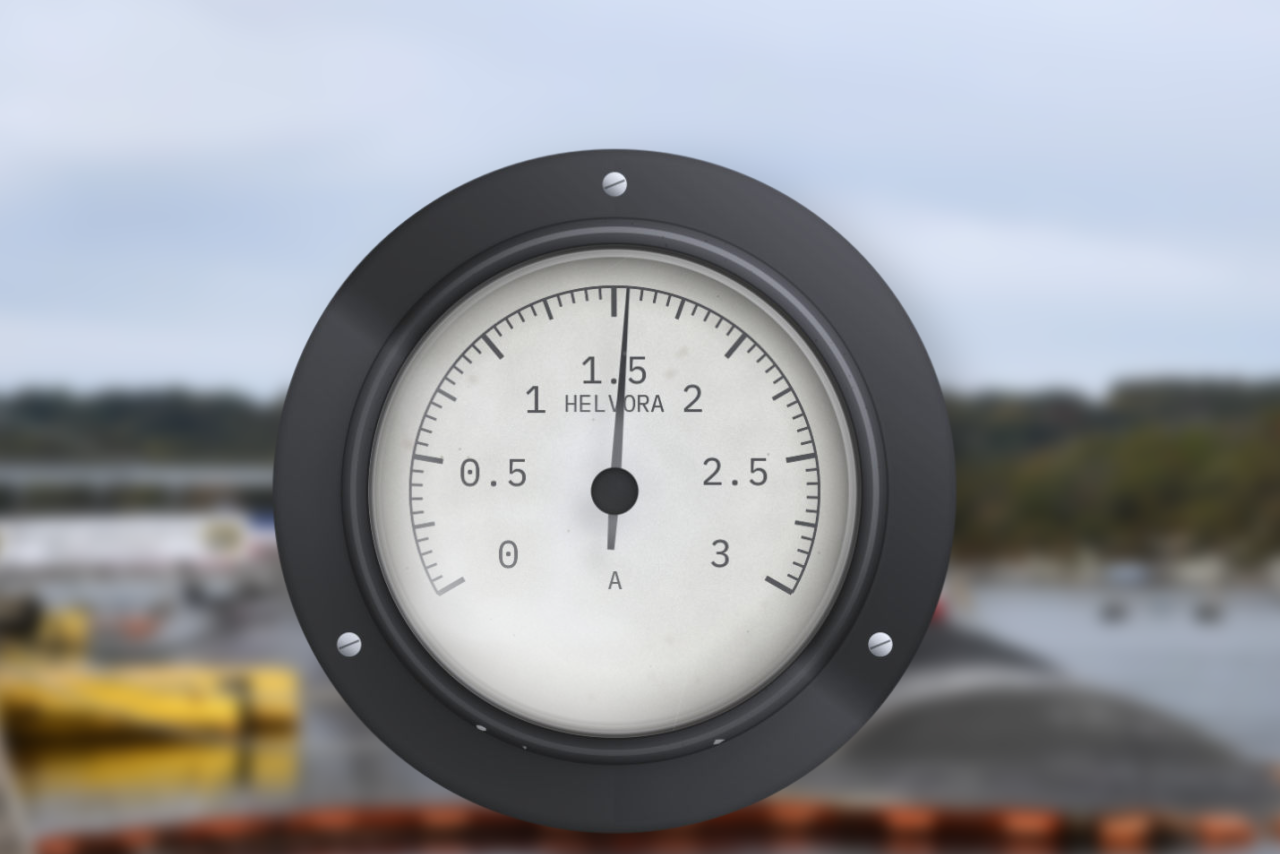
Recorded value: 1.55 A
